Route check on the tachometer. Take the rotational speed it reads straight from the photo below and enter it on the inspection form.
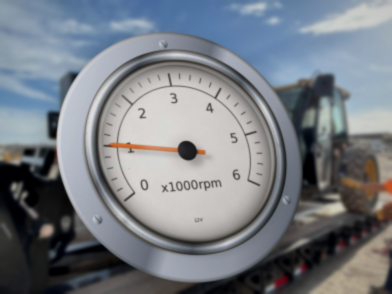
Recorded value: 1000 rpm
